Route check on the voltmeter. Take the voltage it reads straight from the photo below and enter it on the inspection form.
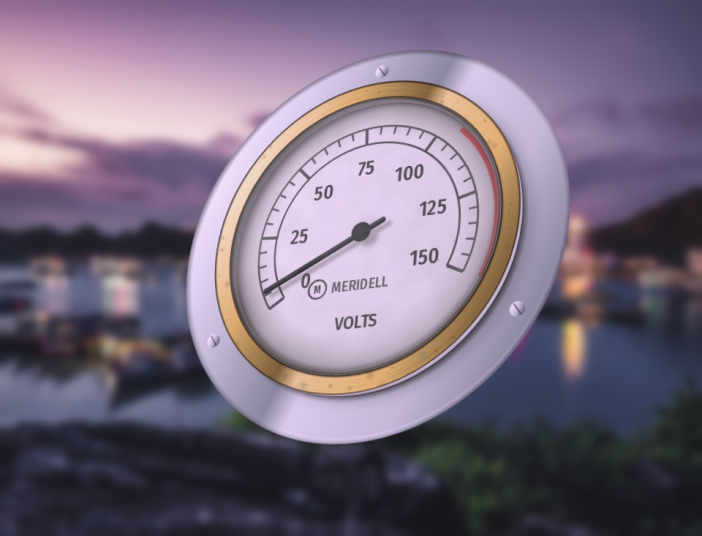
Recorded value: 5 V
